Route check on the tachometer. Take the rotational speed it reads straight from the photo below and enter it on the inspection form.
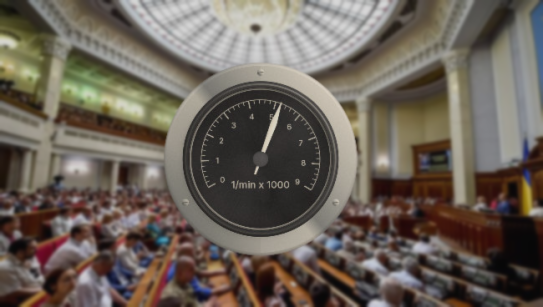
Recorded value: 5200 rpm
